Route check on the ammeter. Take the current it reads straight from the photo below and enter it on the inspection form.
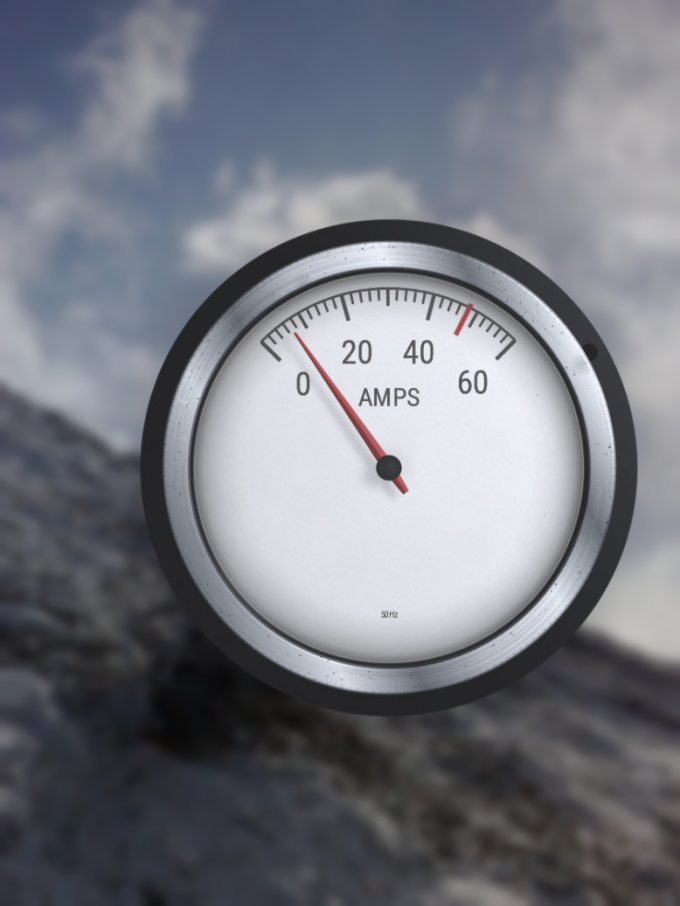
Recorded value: 7 A
